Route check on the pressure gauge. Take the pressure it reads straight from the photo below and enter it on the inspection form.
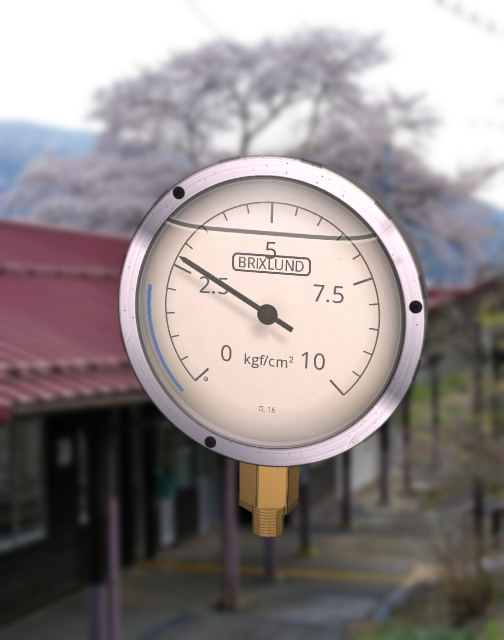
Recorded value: 2.75 kg/cm²
